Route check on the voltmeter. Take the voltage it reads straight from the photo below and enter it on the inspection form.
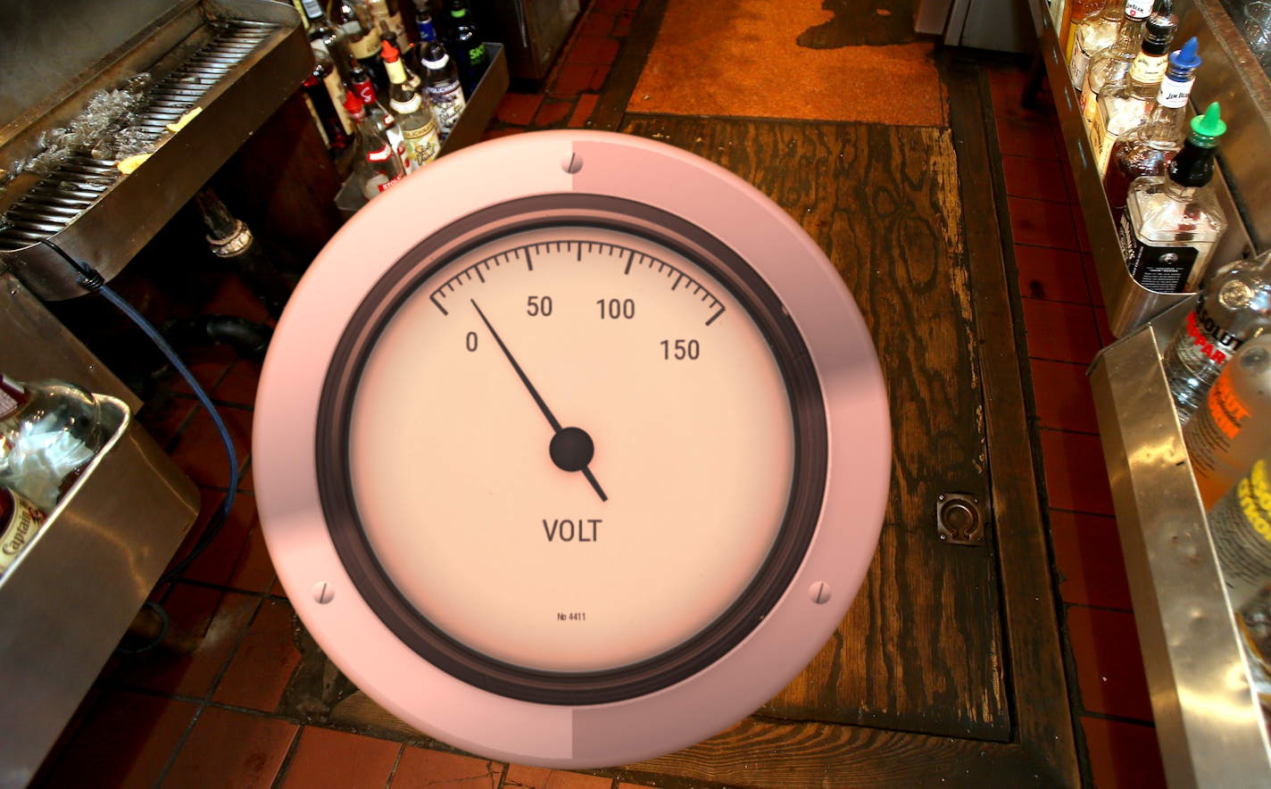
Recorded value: 15 V
